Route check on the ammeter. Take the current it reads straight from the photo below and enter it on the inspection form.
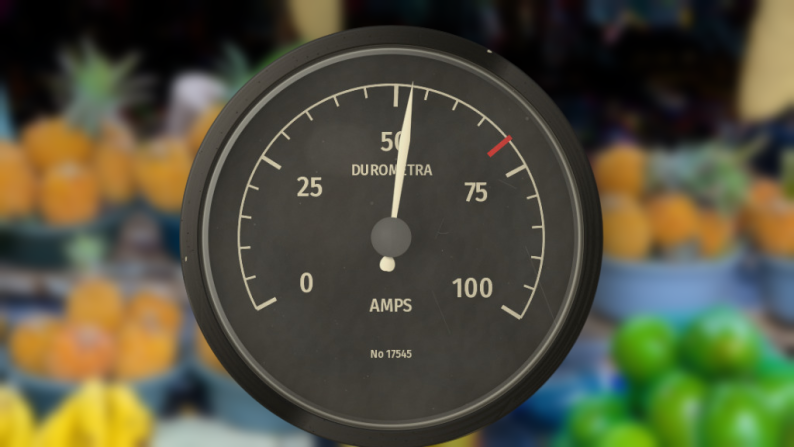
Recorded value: 52.5 A
